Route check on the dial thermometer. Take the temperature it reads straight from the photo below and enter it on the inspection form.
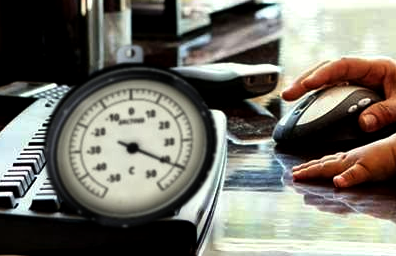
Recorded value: 40 °C
